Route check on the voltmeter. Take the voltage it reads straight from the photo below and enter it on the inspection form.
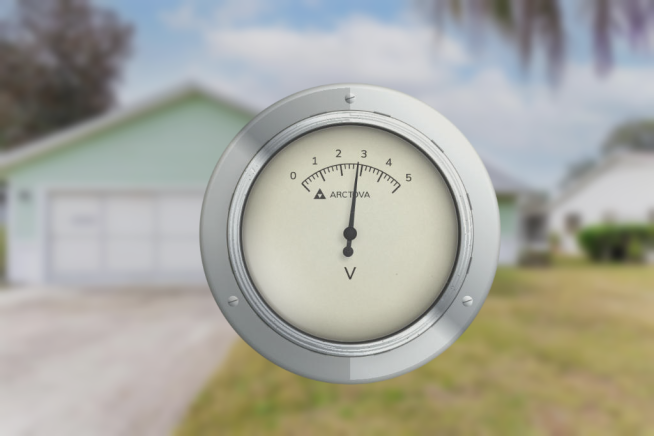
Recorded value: 2.8 V
